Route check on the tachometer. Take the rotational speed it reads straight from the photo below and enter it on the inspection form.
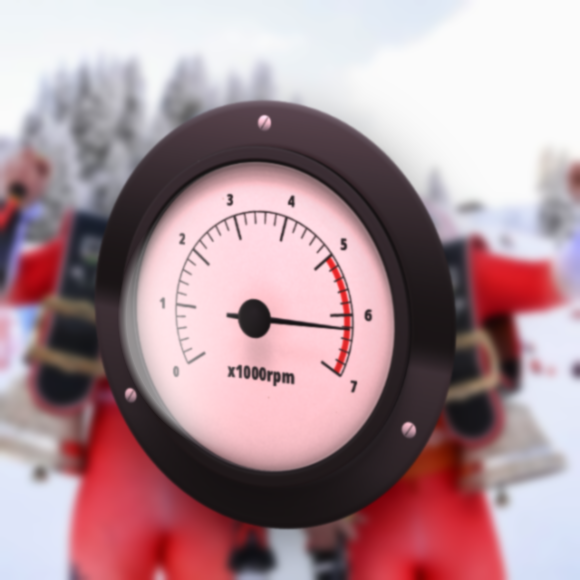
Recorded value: 6200 rpm
